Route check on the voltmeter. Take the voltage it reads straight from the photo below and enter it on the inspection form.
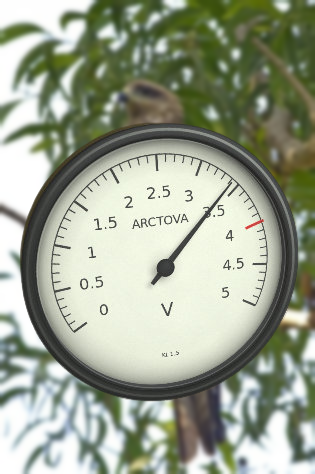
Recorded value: 3.4 V
